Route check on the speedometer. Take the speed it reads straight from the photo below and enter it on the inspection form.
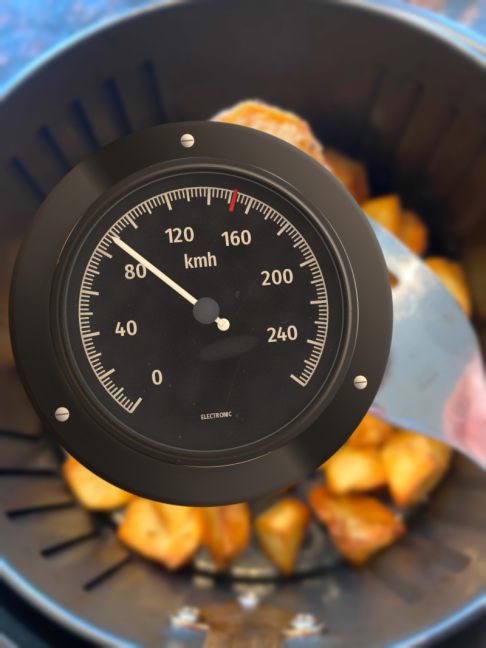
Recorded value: 88 km/h
